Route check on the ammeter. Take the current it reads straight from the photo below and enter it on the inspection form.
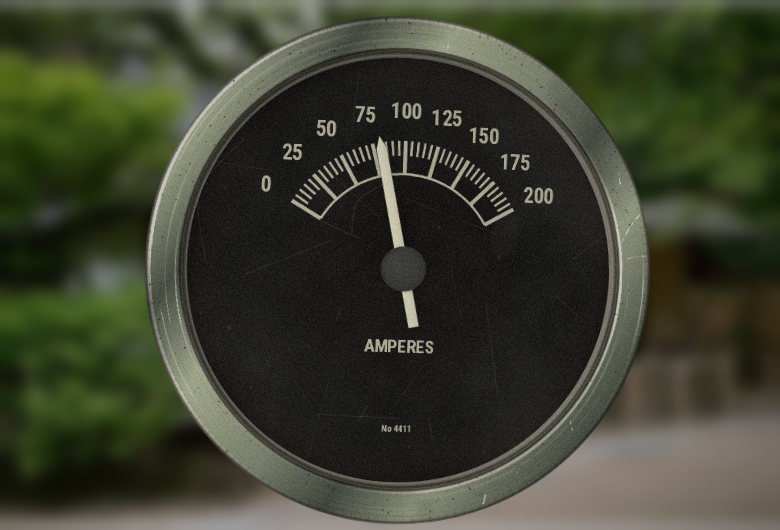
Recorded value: 80 A
